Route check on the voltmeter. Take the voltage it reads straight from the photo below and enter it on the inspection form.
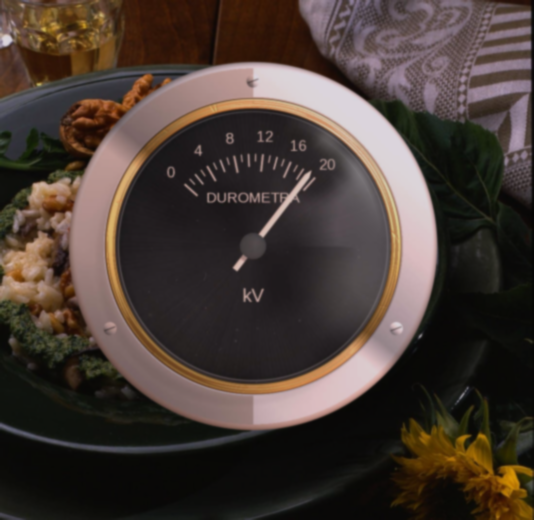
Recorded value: 19 kV
